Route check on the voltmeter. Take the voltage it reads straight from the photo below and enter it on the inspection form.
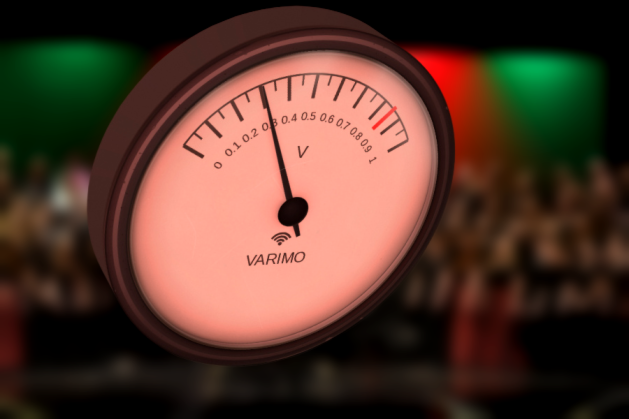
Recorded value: 0.3 V
